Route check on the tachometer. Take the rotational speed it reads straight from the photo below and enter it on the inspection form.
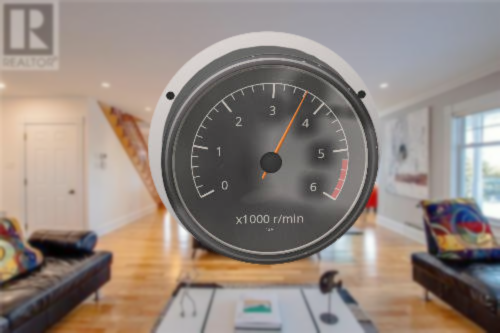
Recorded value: 3600 rpm
